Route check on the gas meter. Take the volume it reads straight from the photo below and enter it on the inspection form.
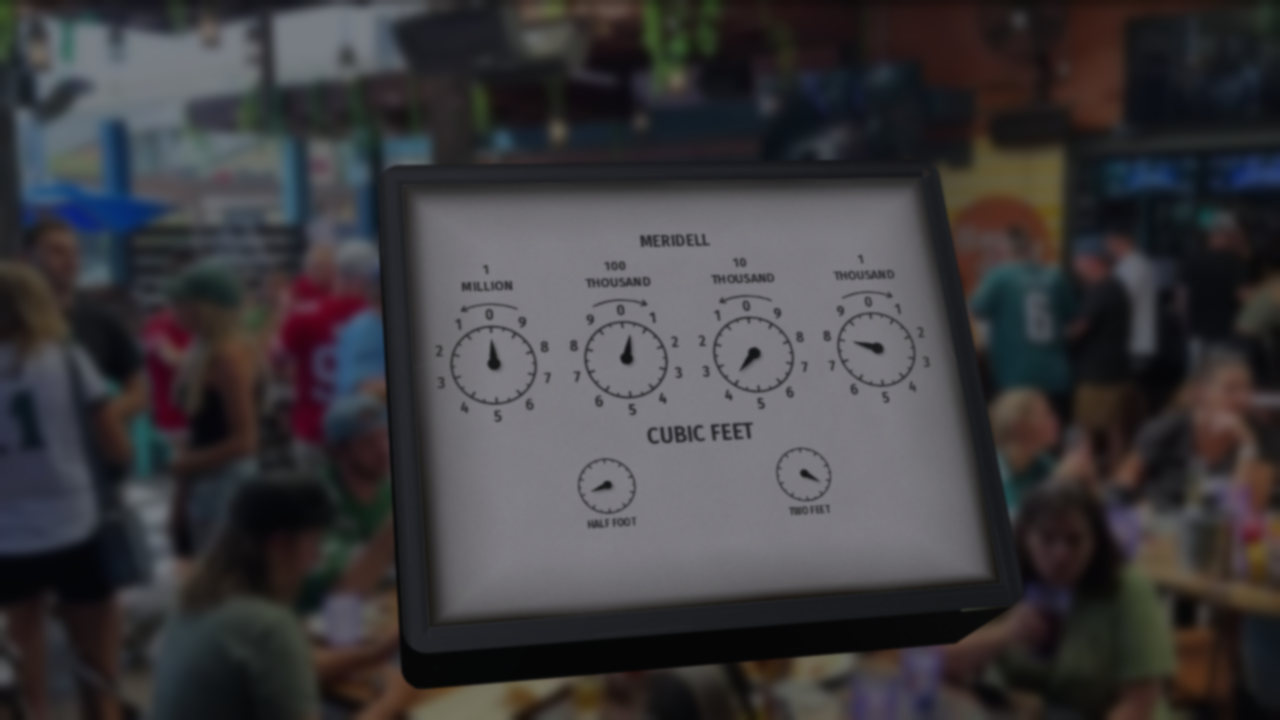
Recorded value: 3800 ft³
